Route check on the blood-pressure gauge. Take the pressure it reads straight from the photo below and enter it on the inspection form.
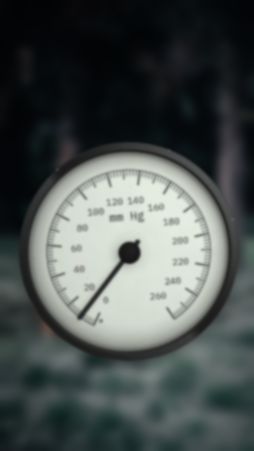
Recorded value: 10 mmHg
